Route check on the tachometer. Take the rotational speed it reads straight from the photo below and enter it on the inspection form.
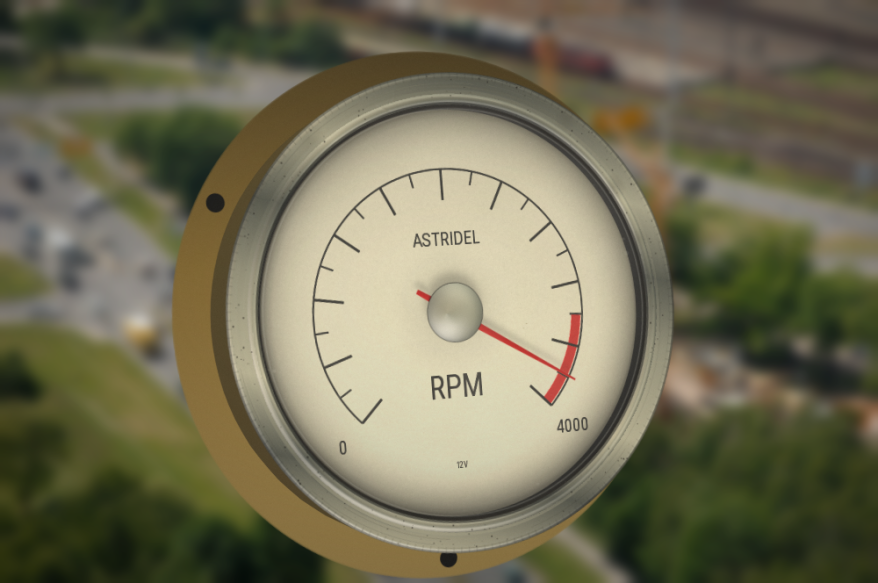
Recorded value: 3800 rpm
